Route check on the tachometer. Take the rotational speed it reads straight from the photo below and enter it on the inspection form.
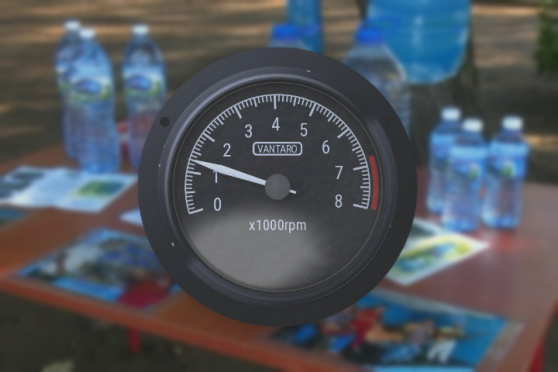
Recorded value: 1300 rpm
